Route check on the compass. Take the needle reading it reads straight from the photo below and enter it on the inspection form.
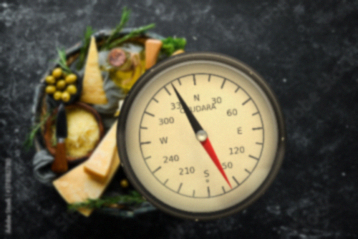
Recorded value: 157.5 °
